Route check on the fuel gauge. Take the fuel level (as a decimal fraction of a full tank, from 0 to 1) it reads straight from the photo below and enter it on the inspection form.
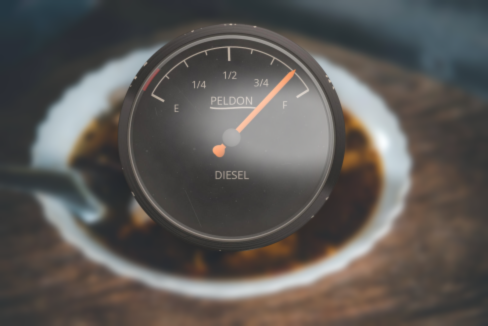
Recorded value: 0.875
